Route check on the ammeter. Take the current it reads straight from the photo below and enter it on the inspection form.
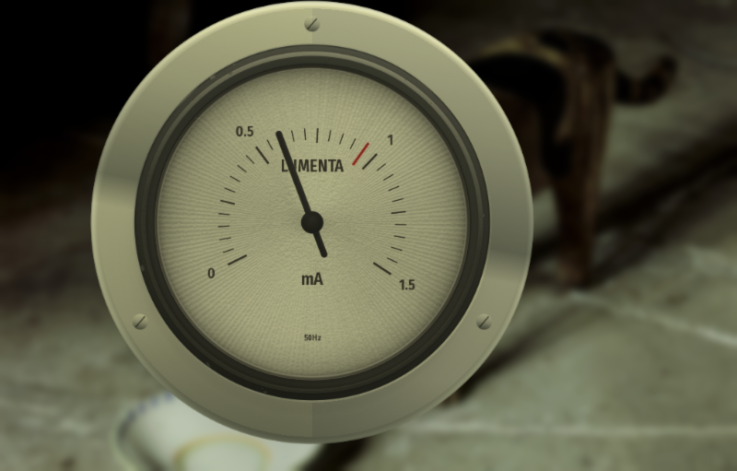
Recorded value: 0.6 mA
